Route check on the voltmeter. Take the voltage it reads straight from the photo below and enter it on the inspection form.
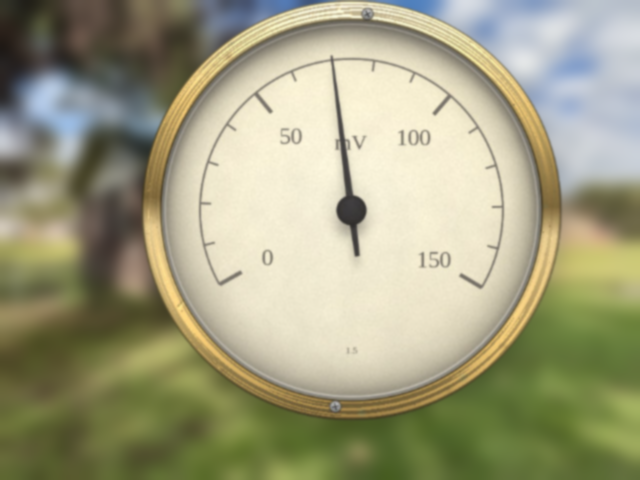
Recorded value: 70 mV
